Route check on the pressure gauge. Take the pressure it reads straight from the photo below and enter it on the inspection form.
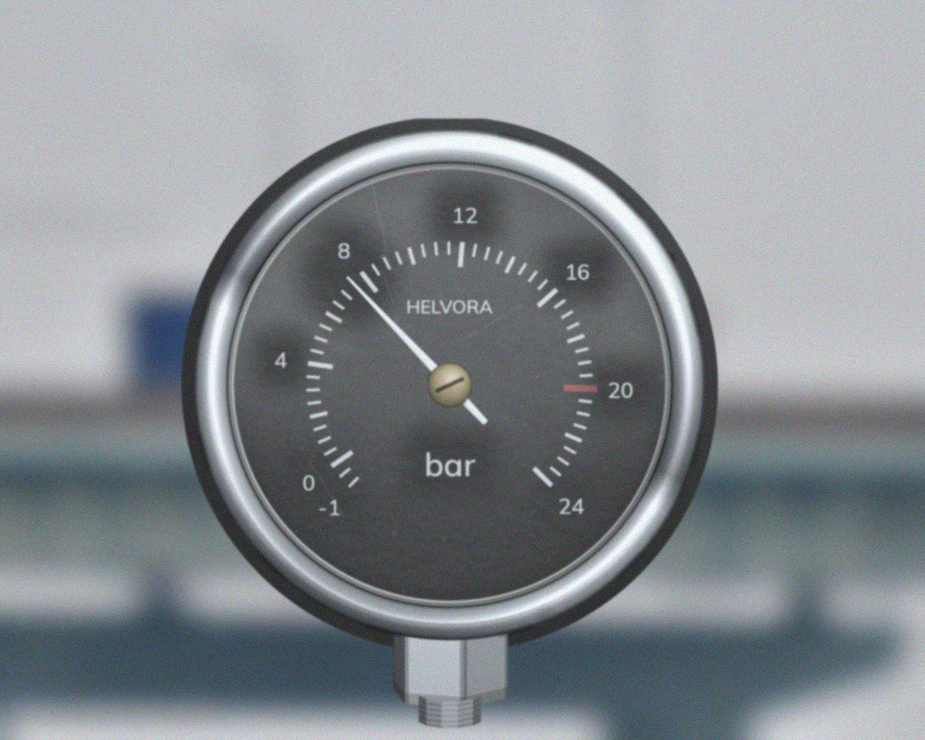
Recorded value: 7.5 bar
